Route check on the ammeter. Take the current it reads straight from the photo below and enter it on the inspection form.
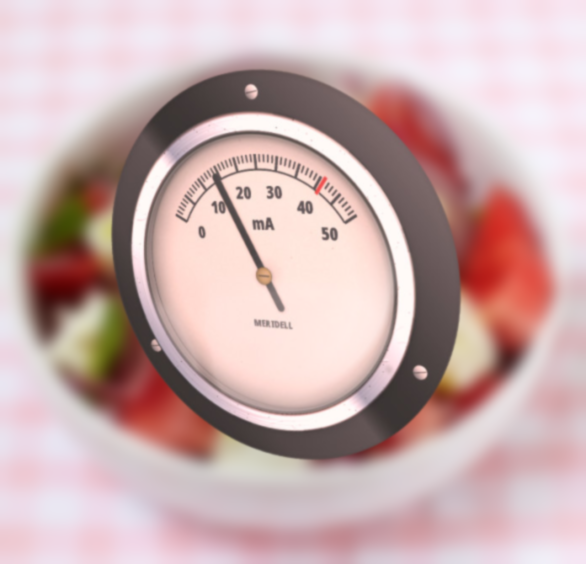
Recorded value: 15 mA
